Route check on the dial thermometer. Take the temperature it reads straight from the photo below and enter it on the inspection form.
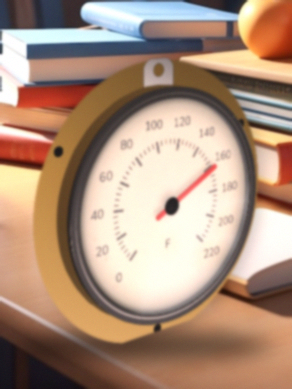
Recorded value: 160 °F
